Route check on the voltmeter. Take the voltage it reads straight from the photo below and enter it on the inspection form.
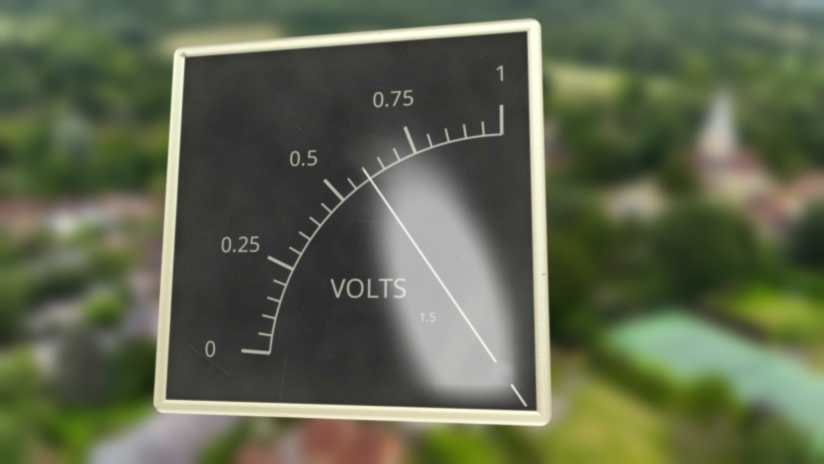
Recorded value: 0.6 V
